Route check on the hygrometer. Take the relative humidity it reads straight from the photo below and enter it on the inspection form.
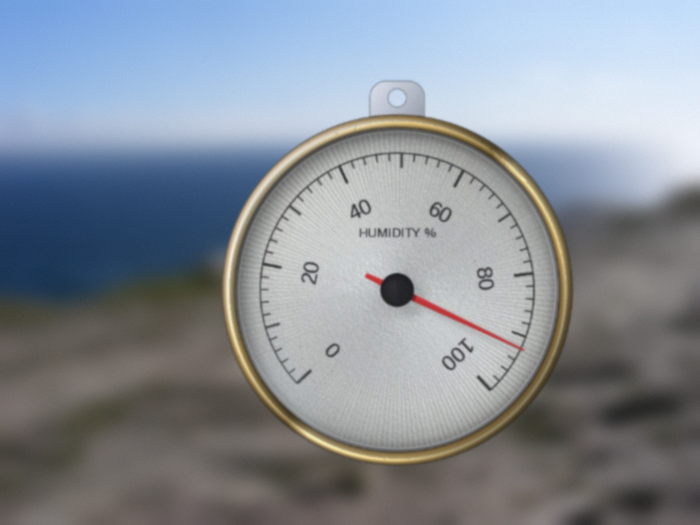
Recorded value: 92 %
